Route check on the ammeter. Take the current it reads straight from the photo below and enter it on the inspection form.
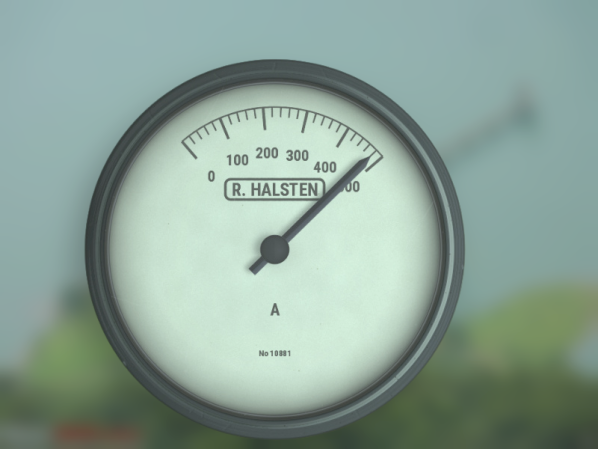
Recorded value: 480 A
